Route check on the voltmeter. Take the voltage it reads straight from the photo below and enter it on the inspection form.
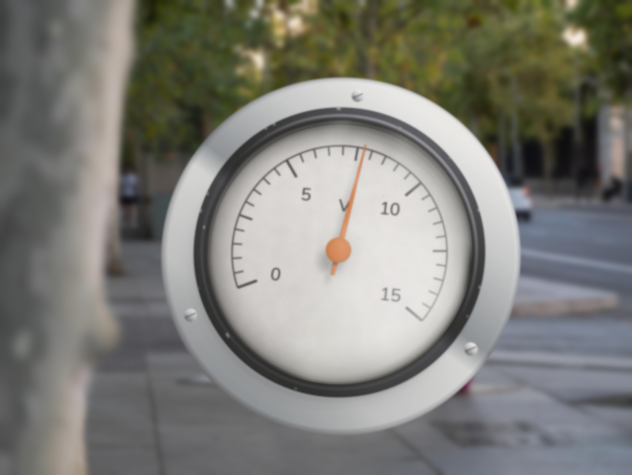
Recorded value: 7.75 V
